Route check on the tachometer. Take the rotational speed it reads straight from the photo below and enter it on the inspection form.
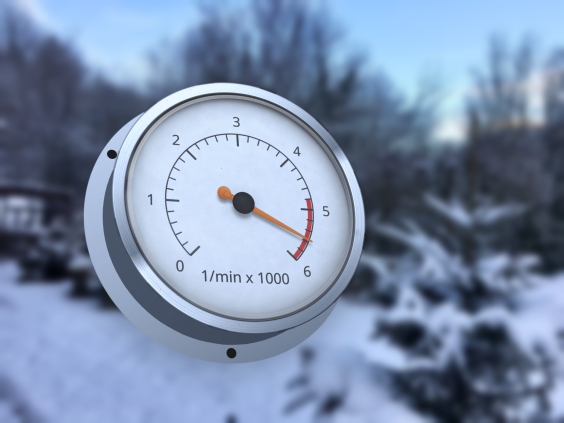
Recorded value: 5600 rpm
